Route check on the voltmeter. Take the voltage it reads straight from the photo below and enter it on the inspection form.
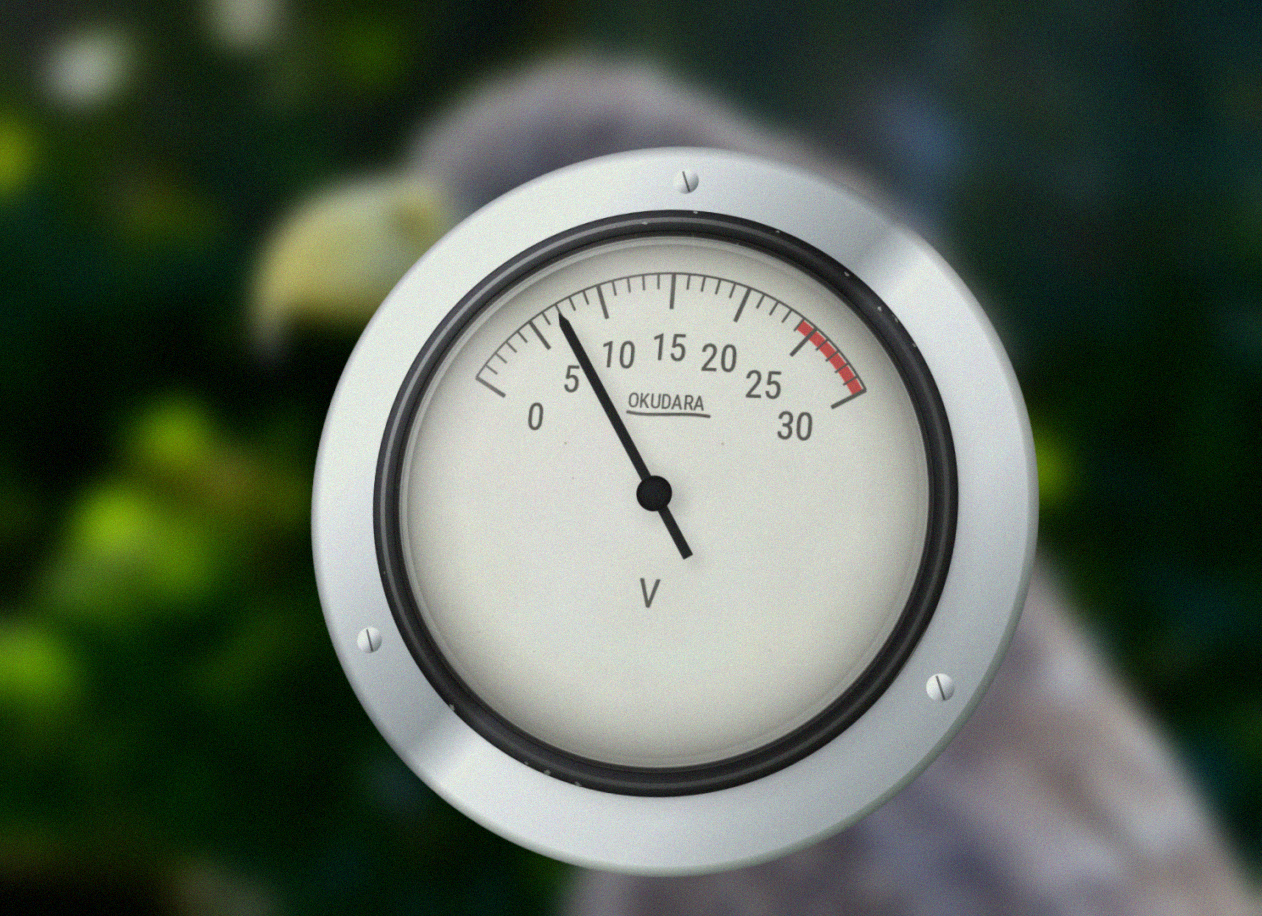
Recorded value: 7 V
